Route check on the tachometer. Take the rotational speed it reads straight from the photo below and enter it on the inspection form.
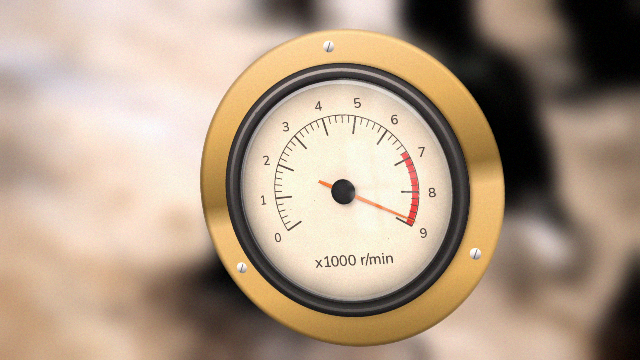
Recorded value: 8800 rpm
